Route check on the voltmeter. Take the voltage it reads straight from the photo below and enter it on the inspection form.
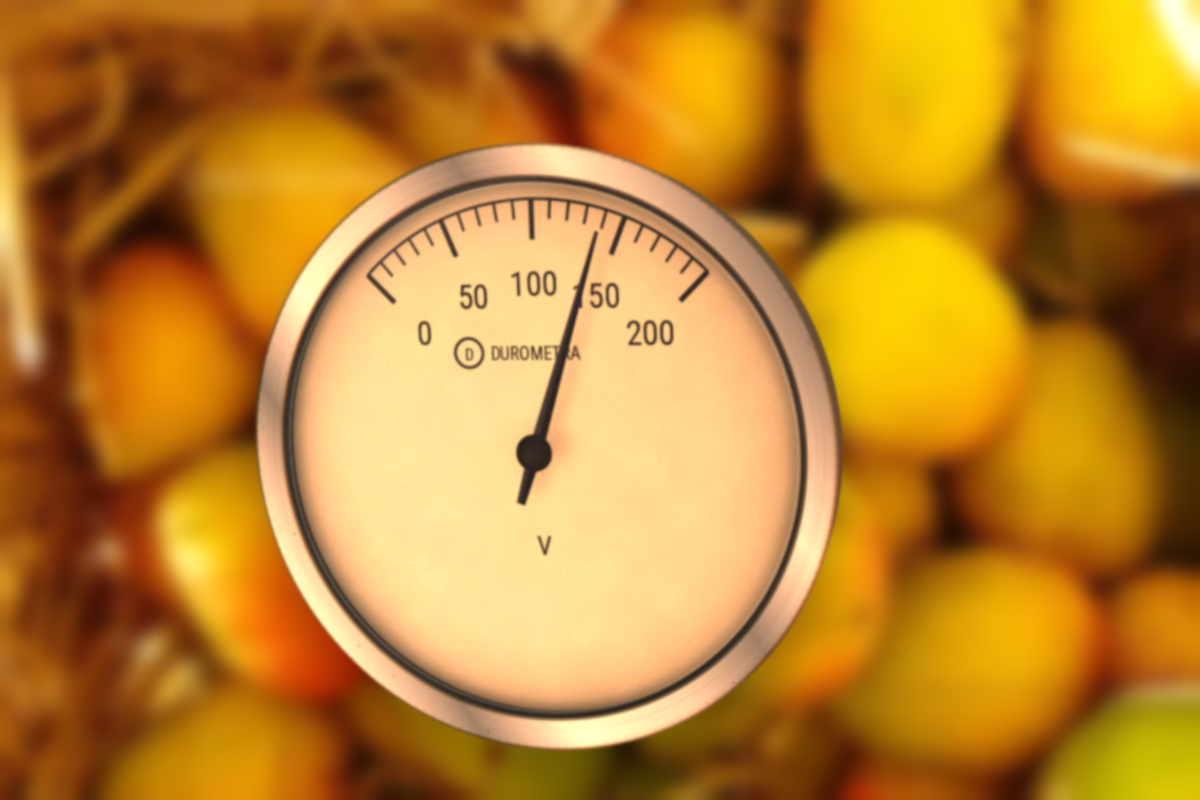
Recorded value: 140 V
